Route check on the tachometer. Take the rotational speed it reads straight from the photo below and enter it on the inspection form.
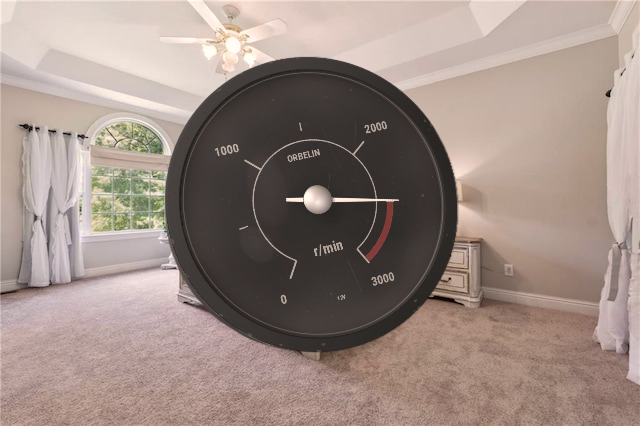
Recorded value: 2500 rpm
